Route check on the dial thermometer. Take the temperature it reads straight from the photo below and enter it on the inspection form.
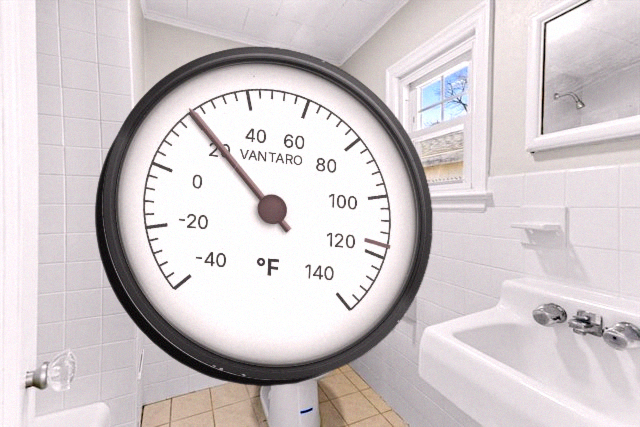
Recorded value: 20 °F
